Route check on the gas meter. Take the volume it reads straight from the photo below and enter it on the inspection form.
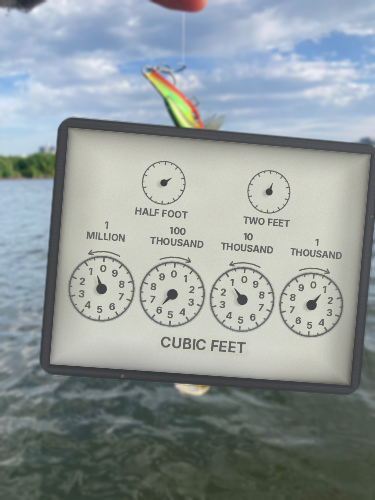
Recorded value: 61100 ft³
